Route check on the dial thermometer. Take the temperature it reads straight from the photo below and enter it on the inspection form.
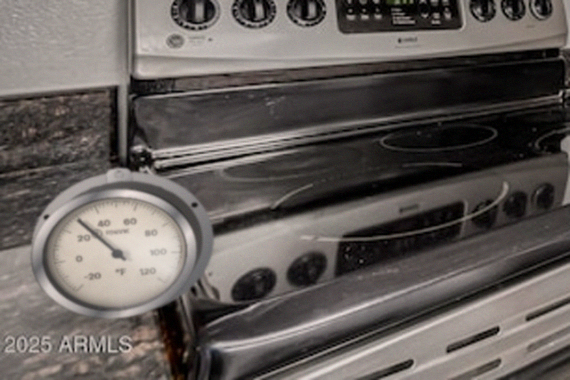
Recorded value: 30 °F
